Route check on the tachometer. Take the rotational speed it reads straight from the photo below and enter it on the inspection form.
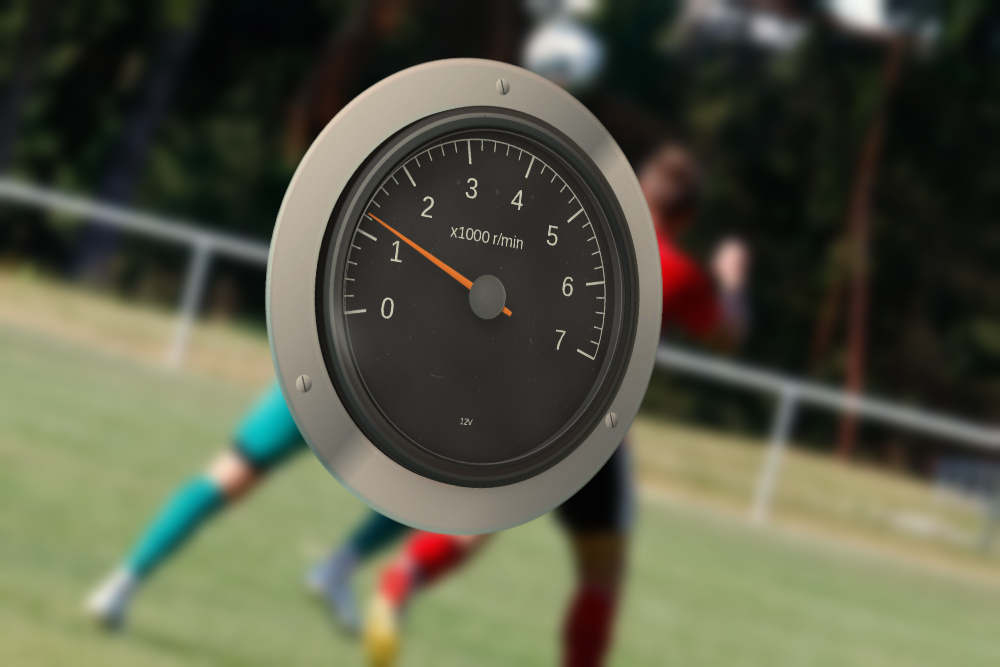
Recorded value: 1200 rpm
